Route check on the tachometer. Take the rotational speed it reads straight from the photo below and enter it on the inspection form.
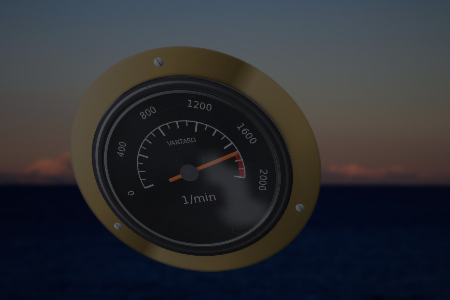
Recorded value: 1700 rpm
